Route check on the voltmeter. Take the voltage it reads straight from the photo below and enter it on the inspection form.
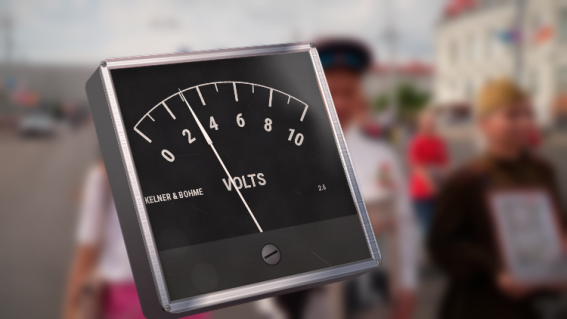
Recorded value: 3 V
